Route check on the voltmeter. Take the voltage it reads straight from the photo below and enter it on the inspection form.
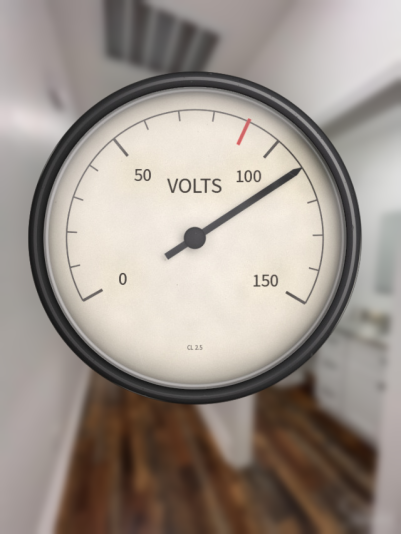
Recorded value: 110 V
